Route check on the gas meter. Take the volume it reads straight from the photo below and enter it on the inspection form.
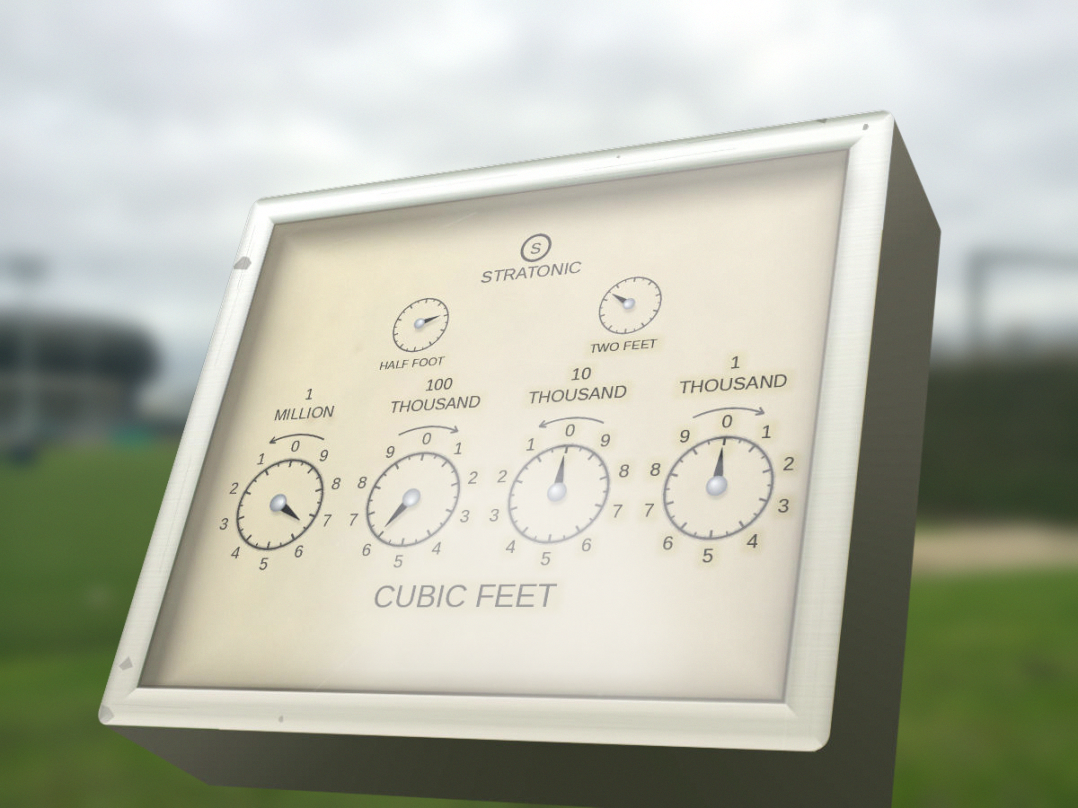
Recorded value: 660000 ft³
